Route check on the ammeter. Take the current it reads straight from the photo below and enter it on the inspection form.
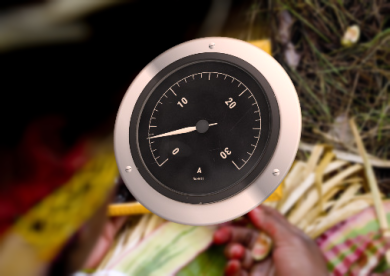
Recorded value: 3.5 A
